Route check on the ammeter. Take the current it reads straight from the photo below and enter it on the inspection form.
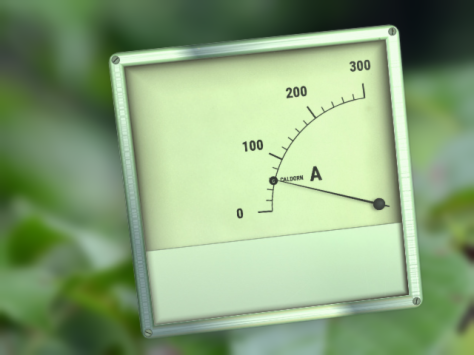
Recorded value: 60 A
